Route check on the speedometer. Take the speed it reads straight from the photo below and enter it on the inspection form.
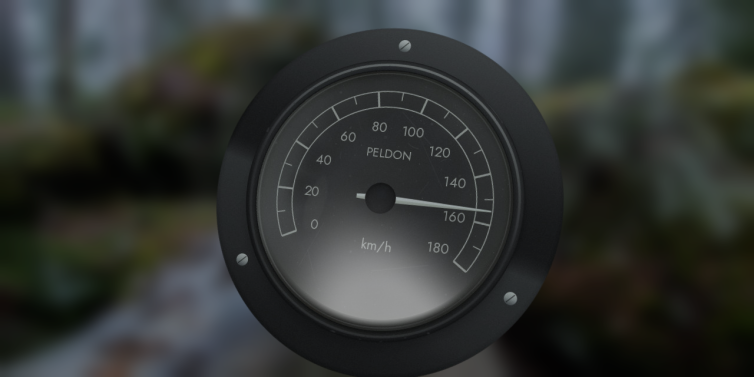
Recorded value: 155 km/h
